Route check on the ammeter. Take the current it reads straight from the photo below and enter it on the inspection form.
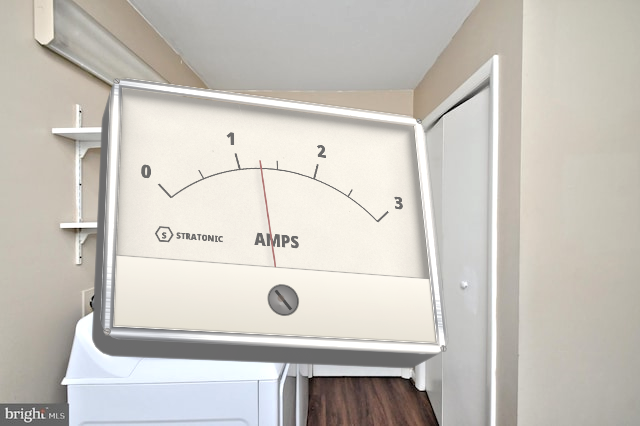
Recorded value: 1.25 A
